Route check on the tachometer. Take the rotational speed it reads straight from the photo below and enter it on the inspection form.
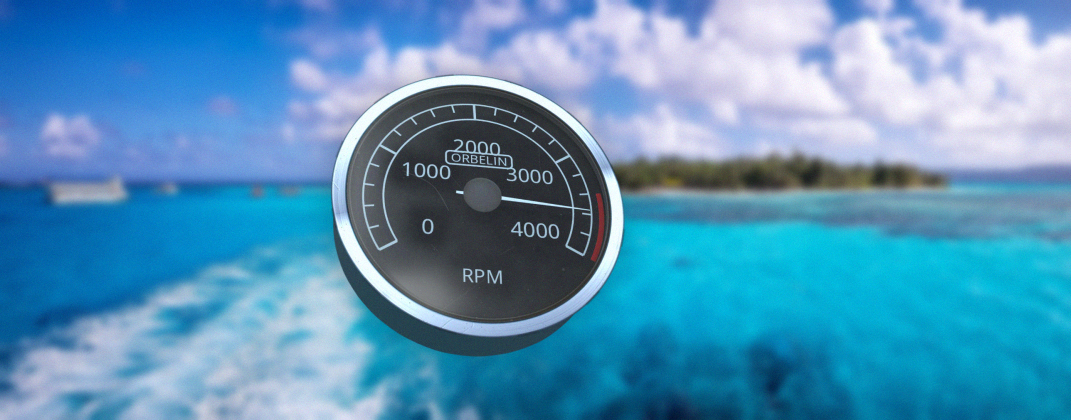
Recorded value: 3600 rpm
